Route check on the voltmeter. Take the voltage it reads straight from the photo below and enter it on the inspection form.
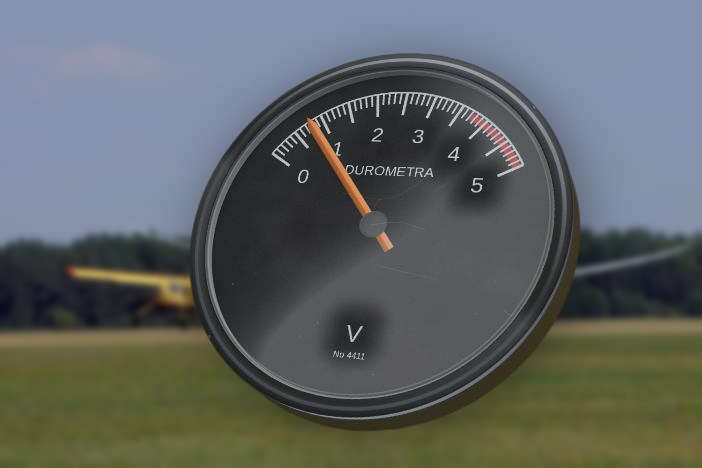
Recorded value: 0.8 V
